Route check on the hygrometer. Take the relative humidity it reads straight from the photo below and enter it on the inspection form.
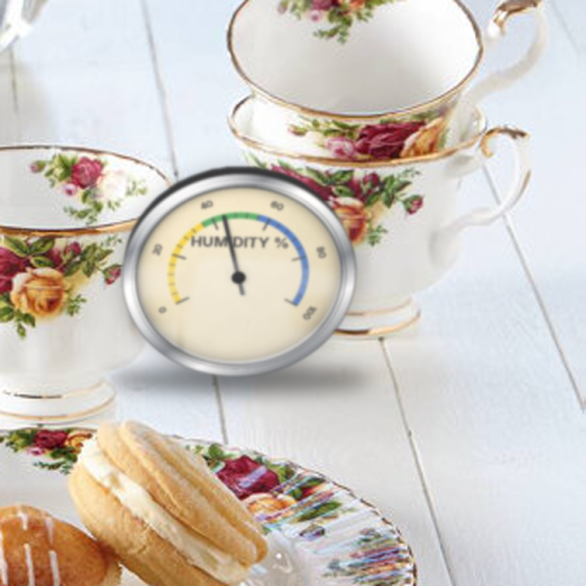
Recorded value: 44 %
